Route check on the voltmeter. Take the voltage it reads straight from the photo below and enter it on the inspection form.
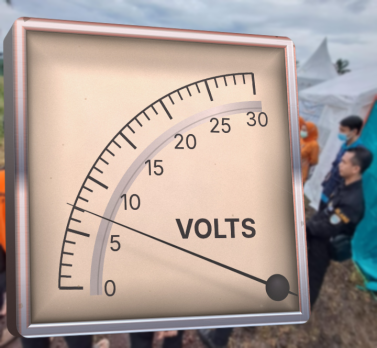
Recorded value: 7 V
